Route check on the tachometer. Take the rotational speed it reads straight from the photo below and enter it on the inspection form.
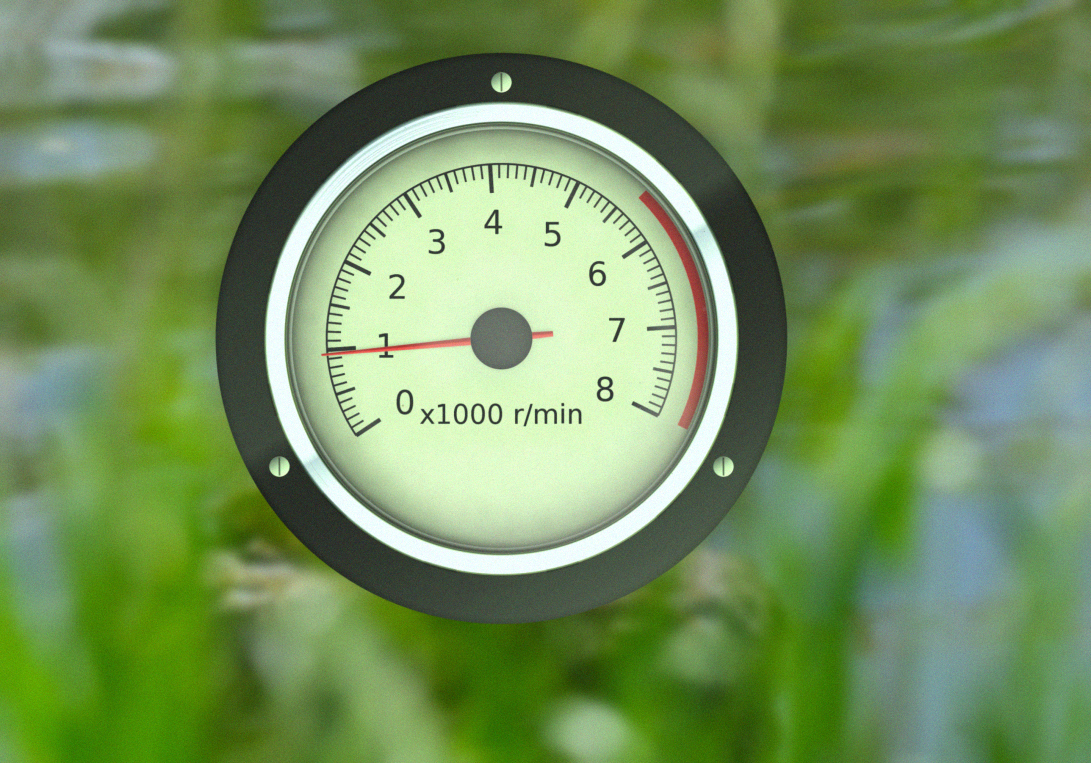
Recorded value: 950 rpm
